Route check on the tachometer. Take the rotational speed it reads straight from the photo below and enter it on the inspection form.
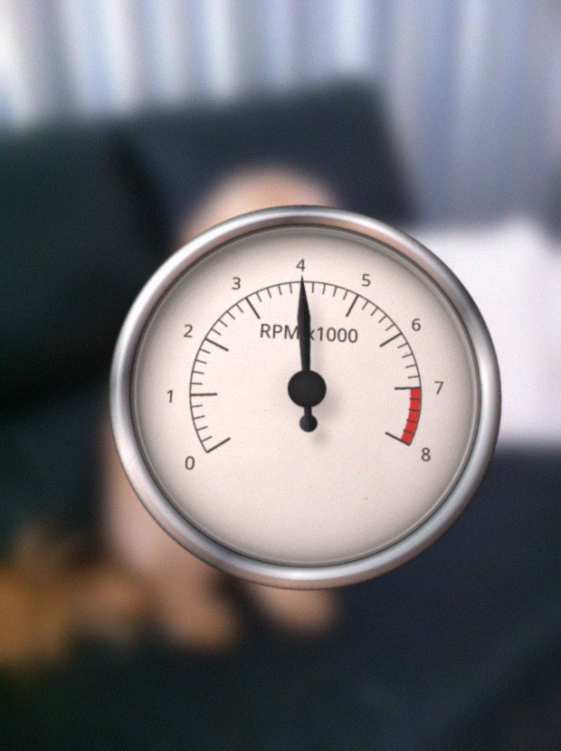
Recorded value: 4000 rpm
